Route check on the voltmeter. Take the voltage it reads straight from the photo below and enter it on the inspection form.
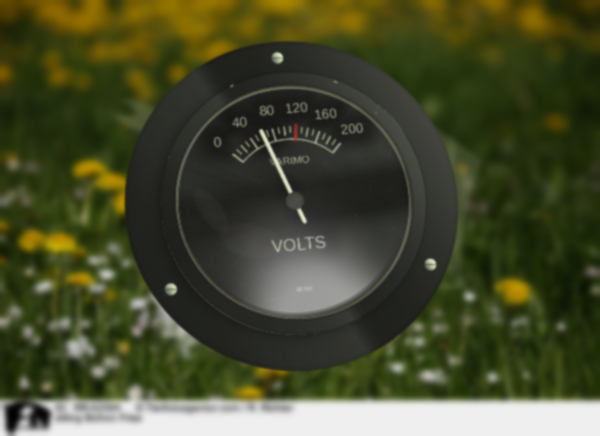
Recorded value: 60 V
